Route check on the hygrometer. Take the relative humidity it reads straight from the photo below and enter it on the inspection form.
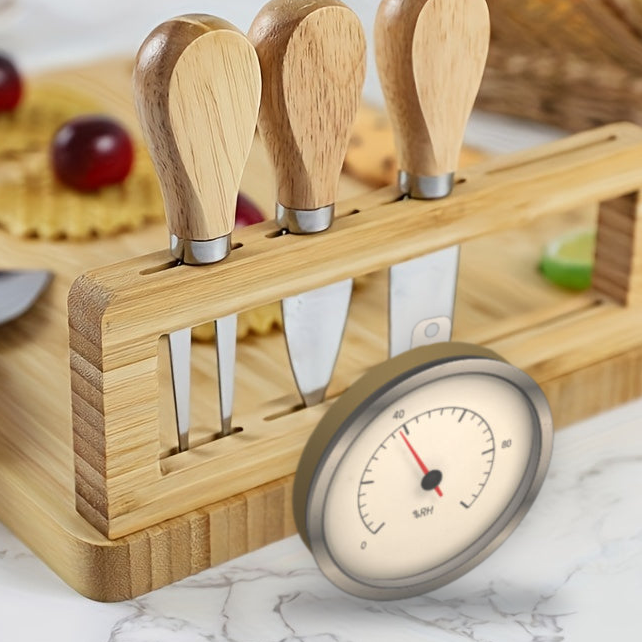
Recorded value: 38 %
